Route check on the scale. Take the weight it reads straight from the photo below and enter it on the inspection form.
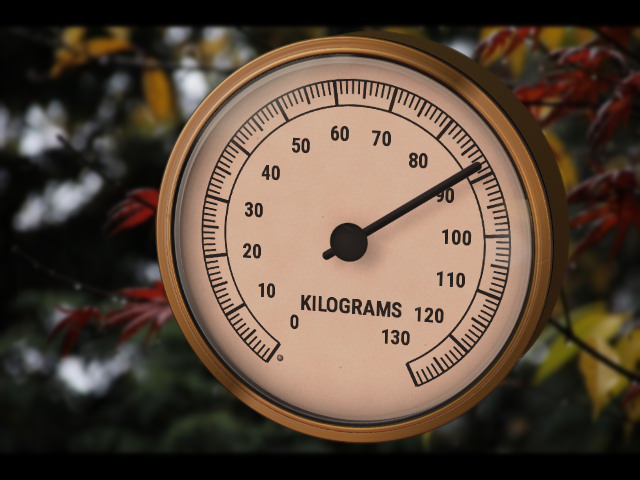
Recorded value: 88 kg
